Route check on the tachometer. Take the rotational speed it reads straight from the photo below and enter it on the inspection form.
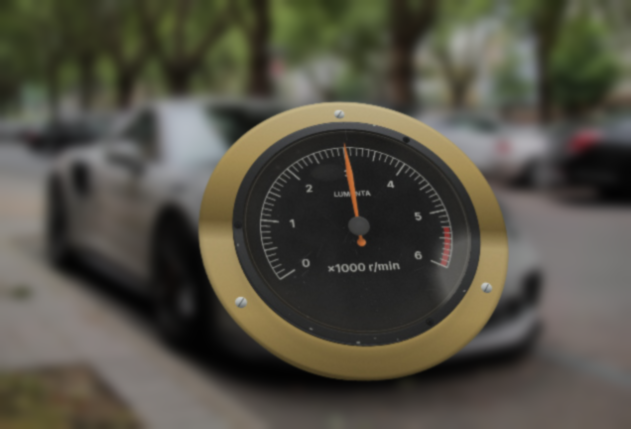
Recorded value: 3000 rpm
